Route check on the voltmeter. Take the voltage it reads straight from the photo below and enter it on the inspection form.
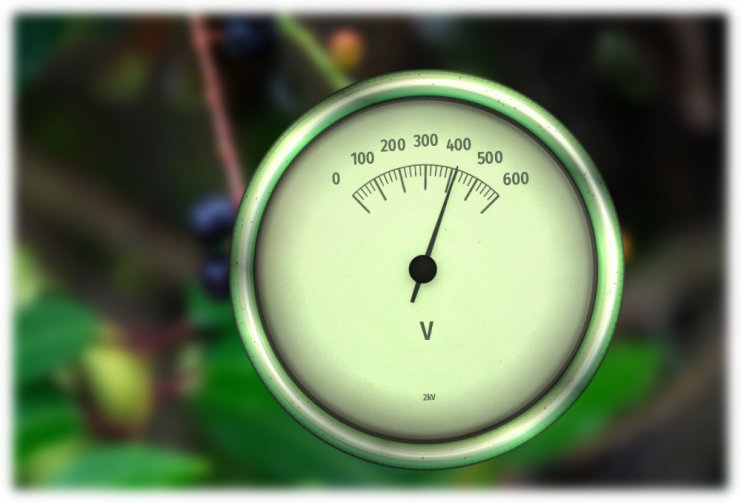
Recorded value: 420 V
